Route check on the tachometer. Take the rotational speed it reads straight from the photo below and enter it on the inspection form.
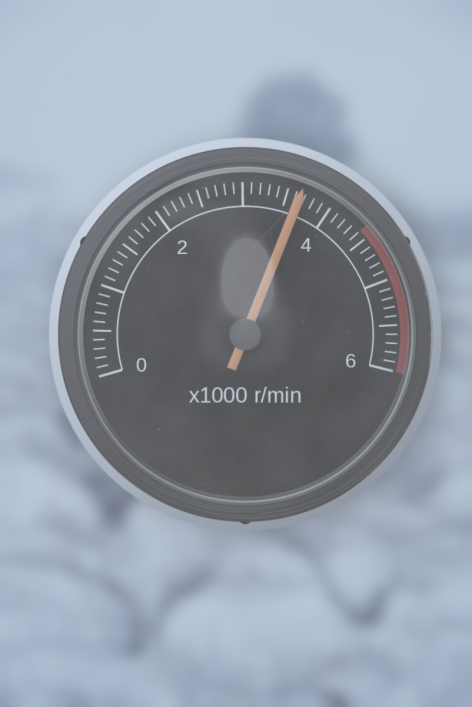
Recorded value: 3650 rpm
